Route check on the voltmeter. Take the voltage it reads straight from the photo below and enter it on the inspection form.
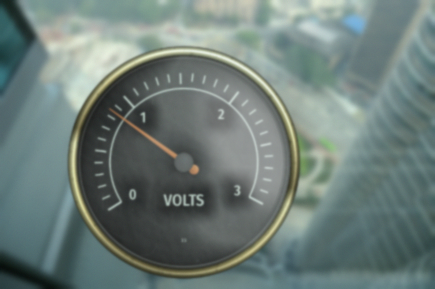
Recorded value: 0.85 V
